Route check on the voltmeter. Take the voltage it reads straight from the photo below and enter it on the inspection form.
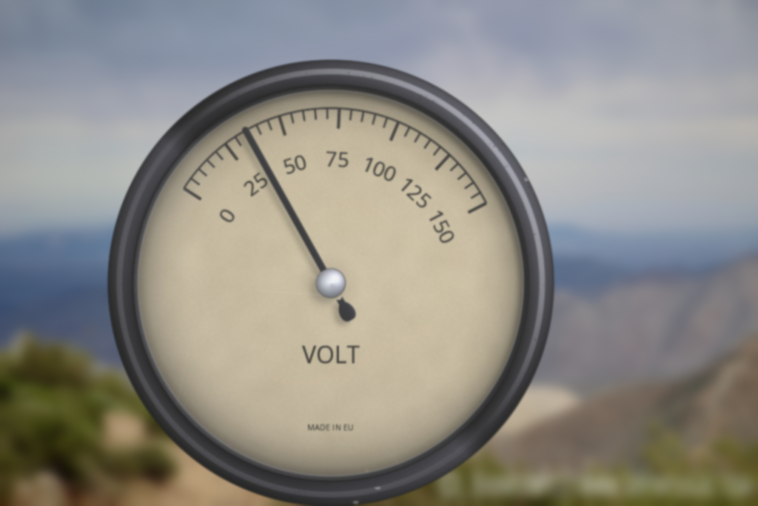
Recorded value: 35 V
